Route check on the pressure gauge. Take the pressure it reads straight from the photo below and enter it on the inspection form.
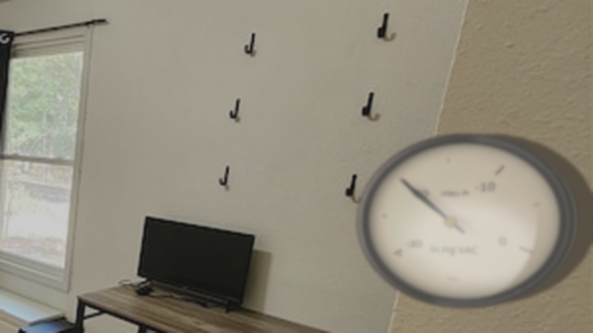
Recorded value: -20 inHg
